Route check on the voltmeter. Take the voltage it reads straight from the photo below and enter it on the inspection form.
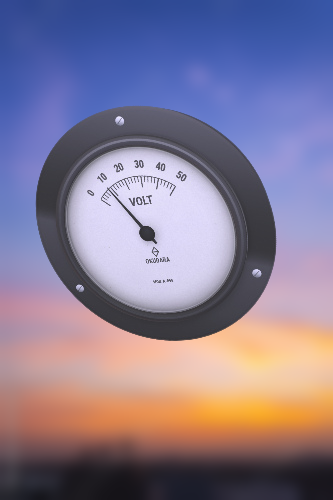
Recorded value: 10 V
